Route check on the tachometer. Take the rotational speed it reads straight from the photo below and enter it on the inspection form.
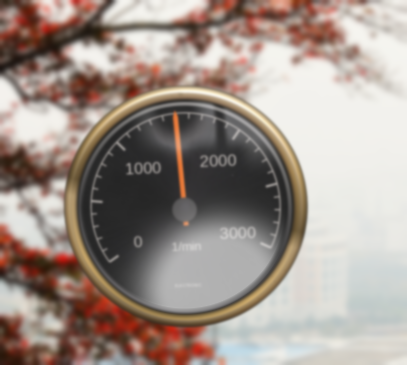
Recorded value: 1500 rpm
